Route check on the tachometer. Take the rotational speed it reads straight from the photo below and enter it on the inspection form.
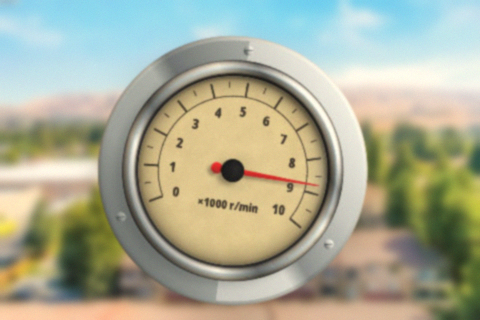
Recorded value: 8750 rpm
